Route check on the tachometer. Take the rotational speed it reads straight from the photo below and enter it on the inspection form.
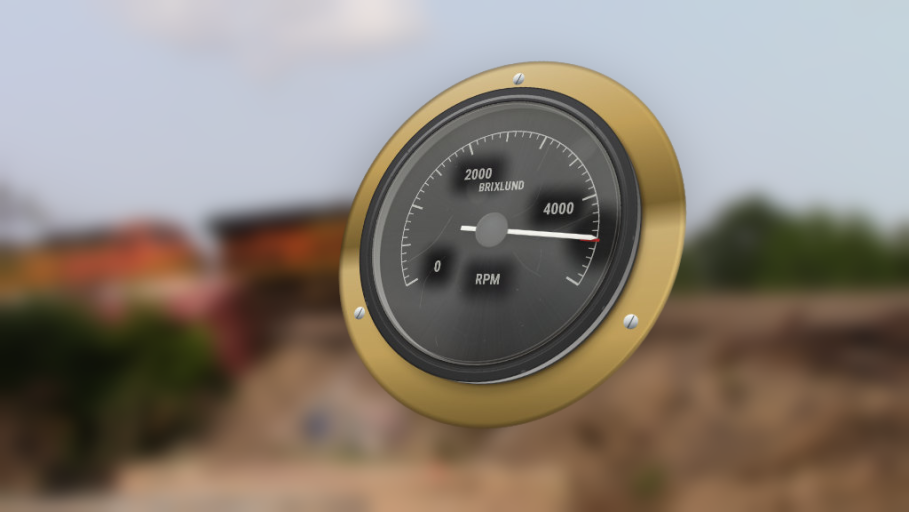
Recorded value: 4500 rpm
